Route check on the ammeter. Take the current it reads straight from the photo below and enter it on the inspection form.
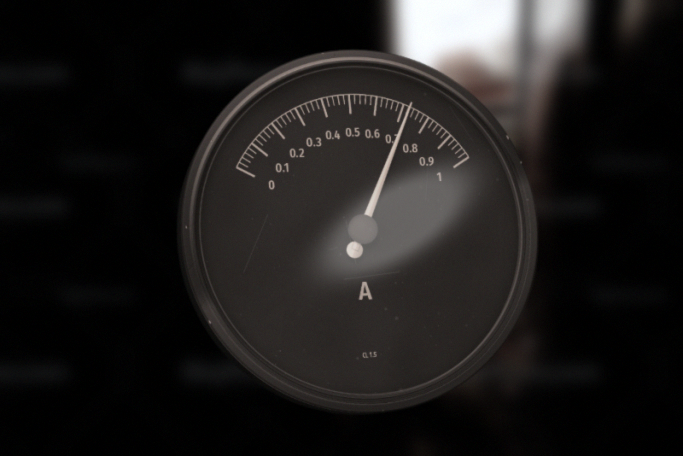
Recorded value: 0.72 A
